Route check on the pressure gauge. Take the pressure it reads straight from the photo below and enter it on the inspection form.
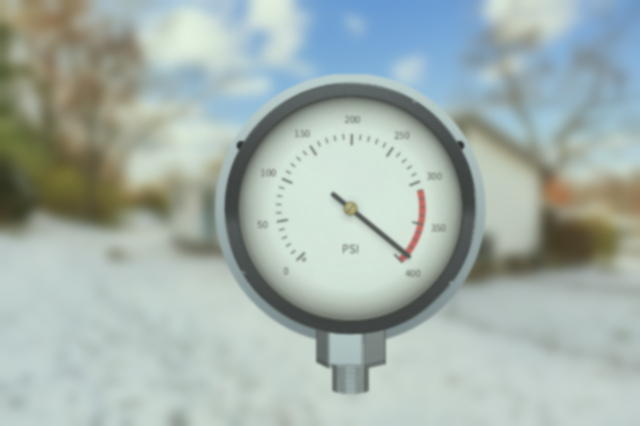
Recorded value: 390 psi
